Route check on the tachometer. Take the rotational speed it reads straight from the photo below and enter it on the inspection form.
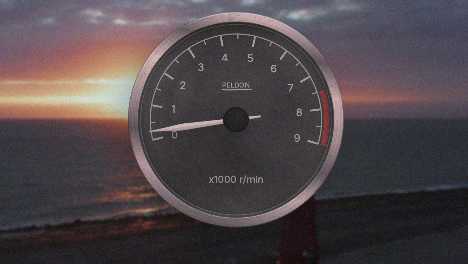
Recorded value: 250 rpm
